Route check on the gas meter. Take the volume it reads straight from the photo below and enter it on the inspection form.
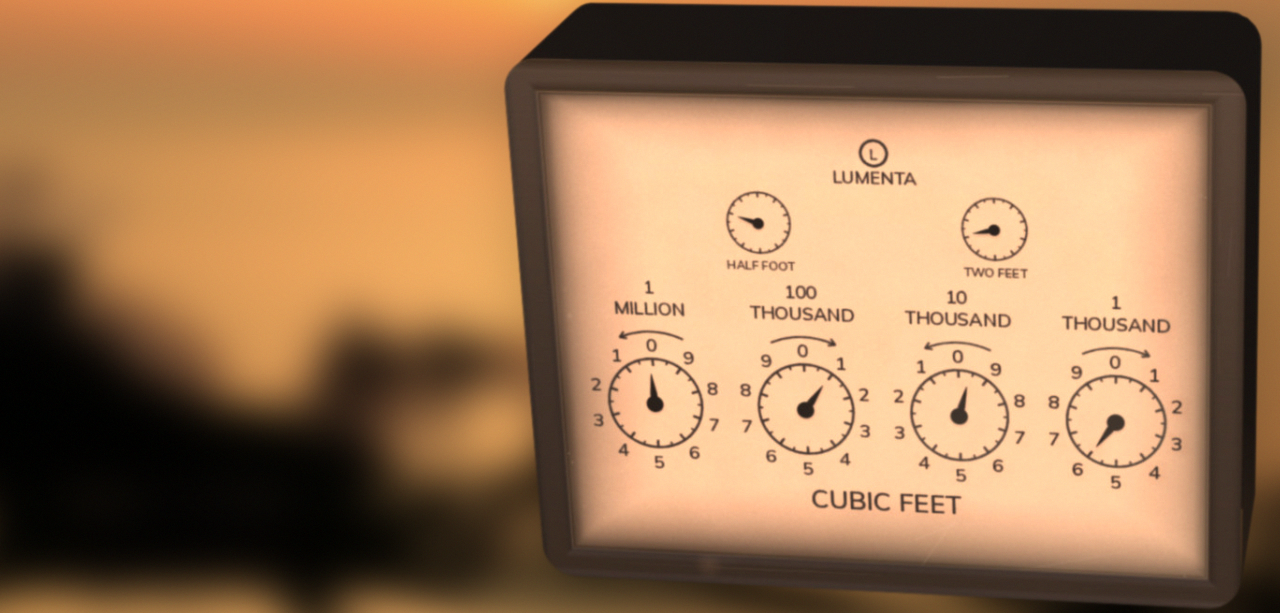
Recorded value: 9600 ft³
